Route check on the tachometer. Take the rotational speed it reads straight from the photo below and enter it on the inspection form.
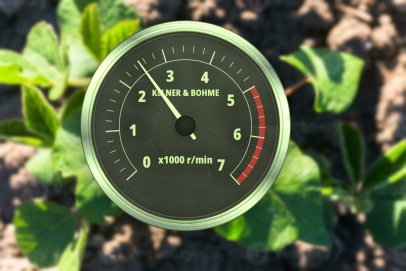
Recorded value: 2500 rpm
